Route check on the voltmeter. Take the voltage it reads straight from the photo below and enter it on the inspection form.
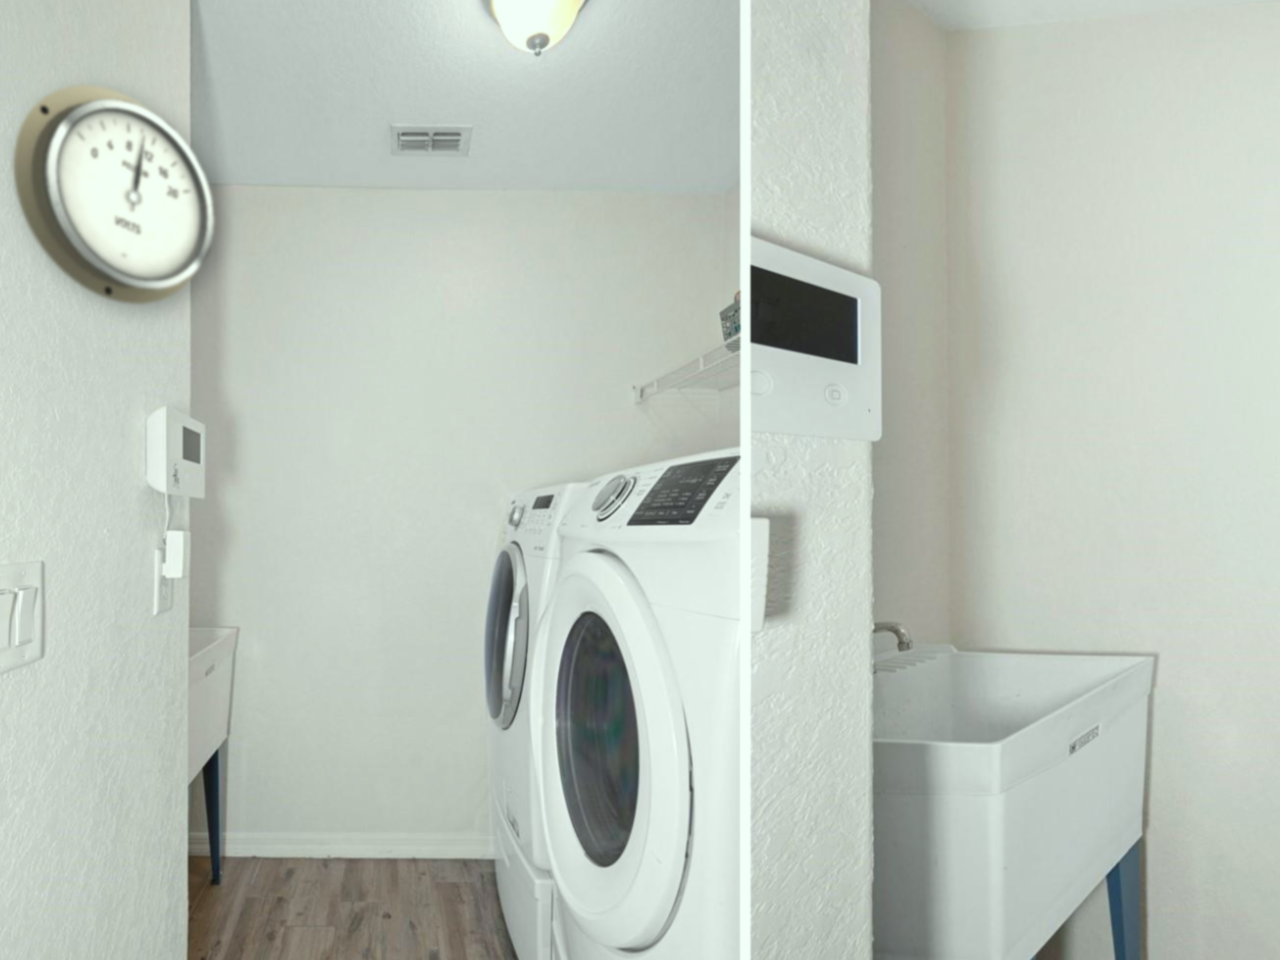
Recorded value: 10 V
